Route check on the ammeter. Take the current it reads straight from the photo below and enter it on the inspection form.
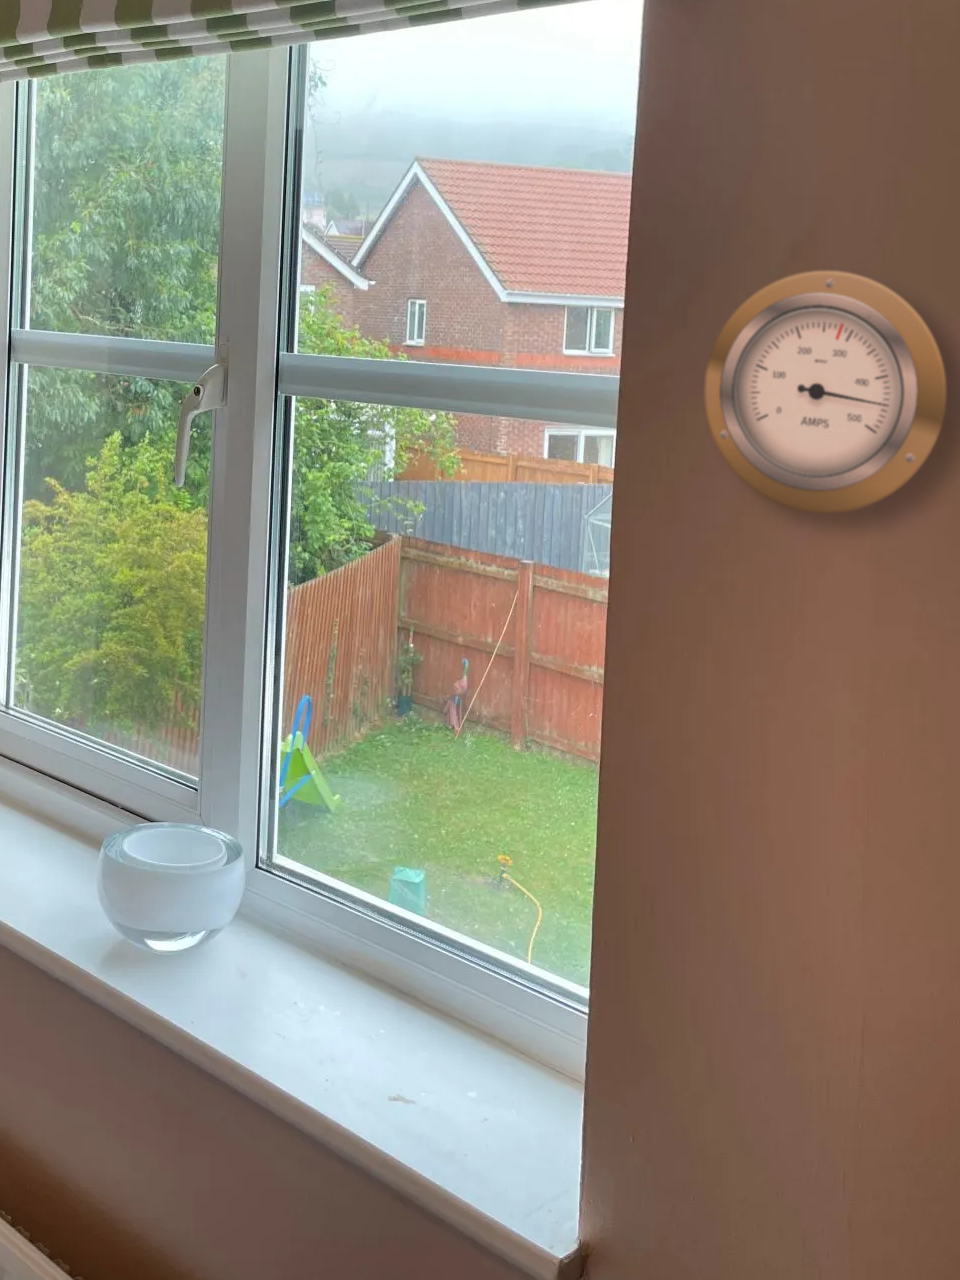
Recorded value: 450 A
